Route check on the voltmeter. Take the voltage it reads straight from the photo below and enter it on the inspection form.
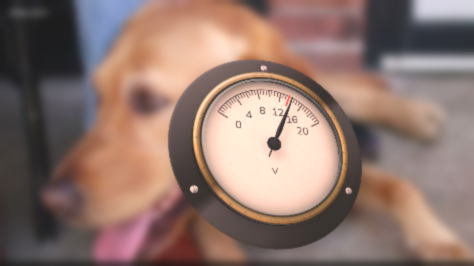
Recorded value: 14 V
